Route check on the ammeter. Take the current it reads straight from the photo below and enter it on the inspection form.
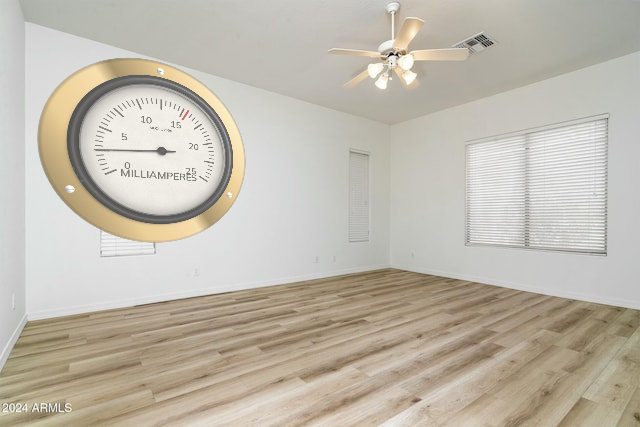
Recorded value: 2.5 mA
